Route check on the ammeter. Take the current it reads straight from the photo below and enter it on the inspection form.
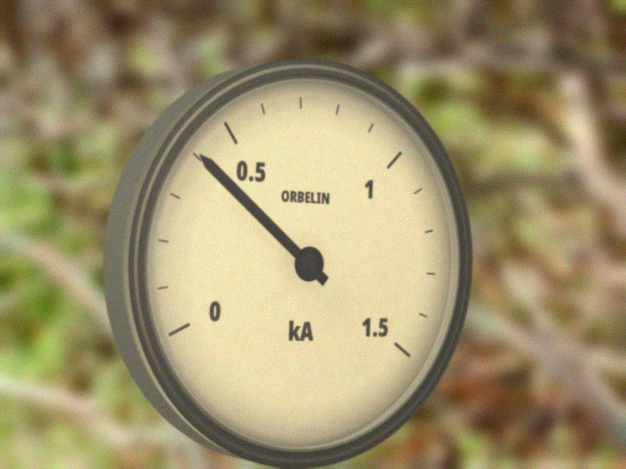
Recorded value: 0.4 kA
